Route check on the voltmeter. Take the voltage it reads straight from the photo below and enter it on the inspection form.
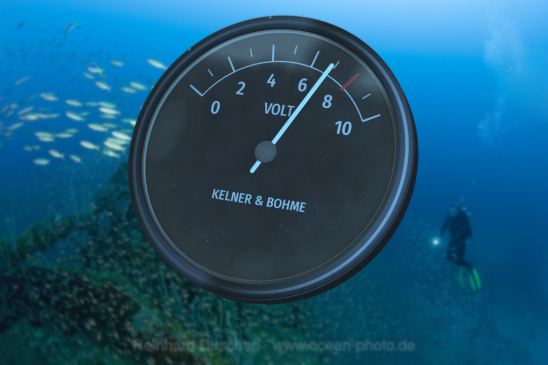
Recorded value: 7 V
